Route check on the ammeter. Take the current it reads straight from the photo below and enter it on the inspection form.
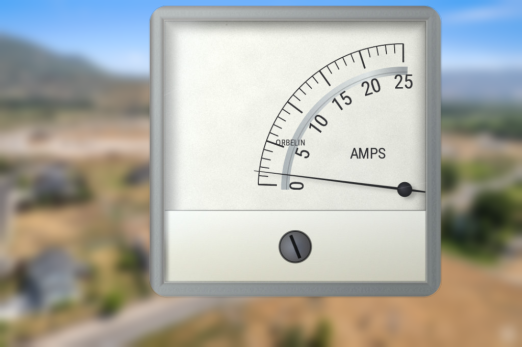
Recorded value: 1.5 A
